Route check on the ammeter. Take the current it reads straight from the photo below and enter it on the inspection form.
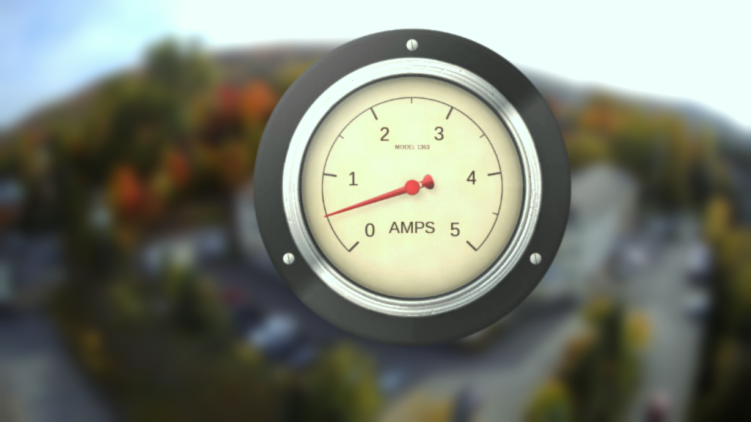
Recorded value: 0.5 A
